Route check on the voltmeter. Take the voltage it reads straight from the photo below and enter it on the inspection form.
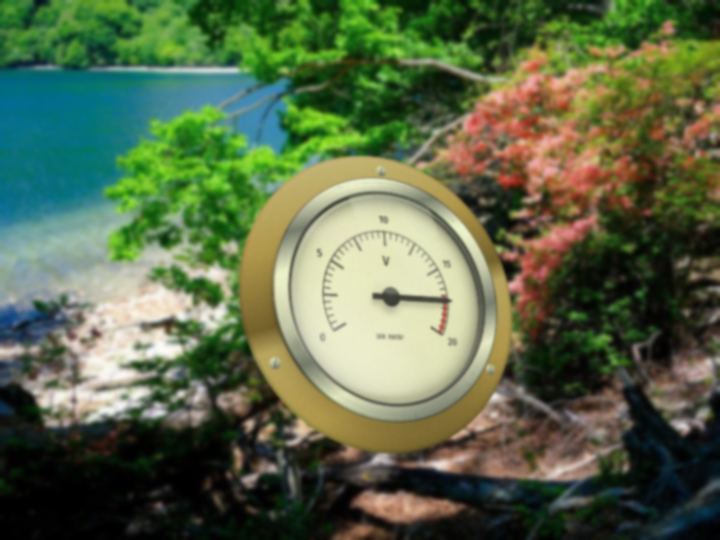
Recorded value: 17.5 V
